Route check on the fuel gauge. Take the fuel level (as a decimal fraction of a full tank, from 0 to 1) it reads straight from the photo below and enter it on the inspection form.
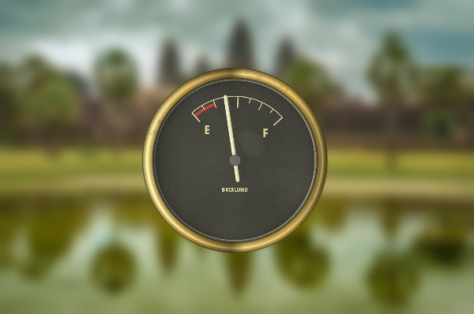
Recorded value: 0.375
